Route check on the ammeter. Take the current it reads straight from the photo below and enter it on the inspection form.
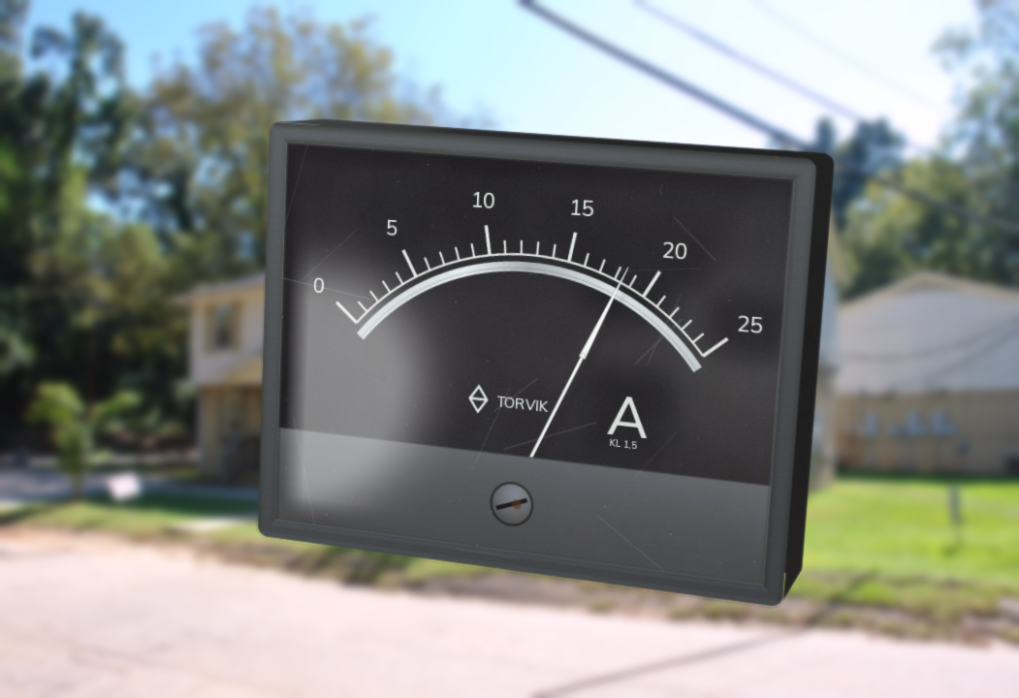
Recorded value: 18.5 A
